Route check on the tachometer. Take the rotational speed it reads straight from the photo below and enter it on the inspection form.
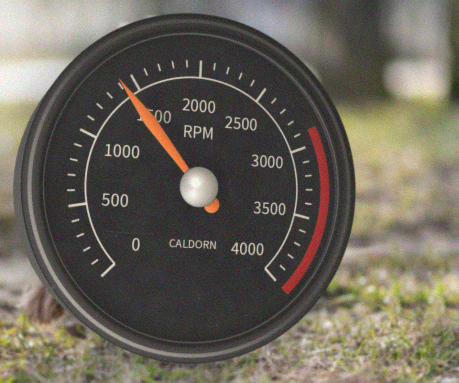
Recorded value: 1400 rpm
